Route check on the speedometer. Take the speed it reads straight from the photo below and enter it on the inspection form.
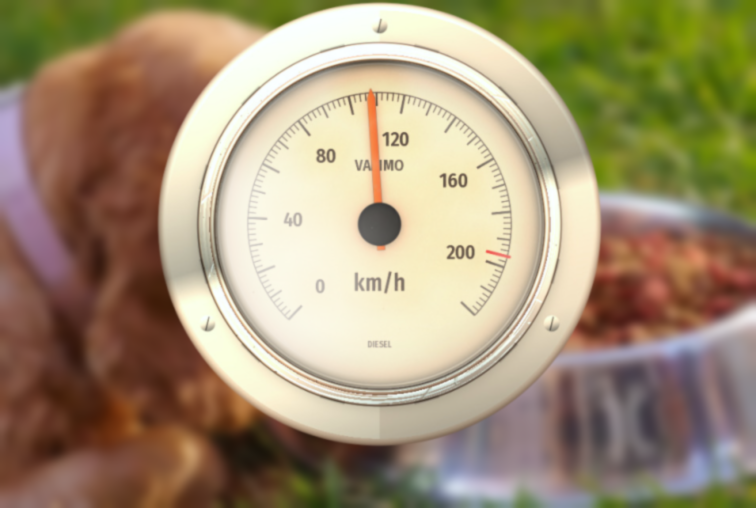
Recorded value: 108 km/h
